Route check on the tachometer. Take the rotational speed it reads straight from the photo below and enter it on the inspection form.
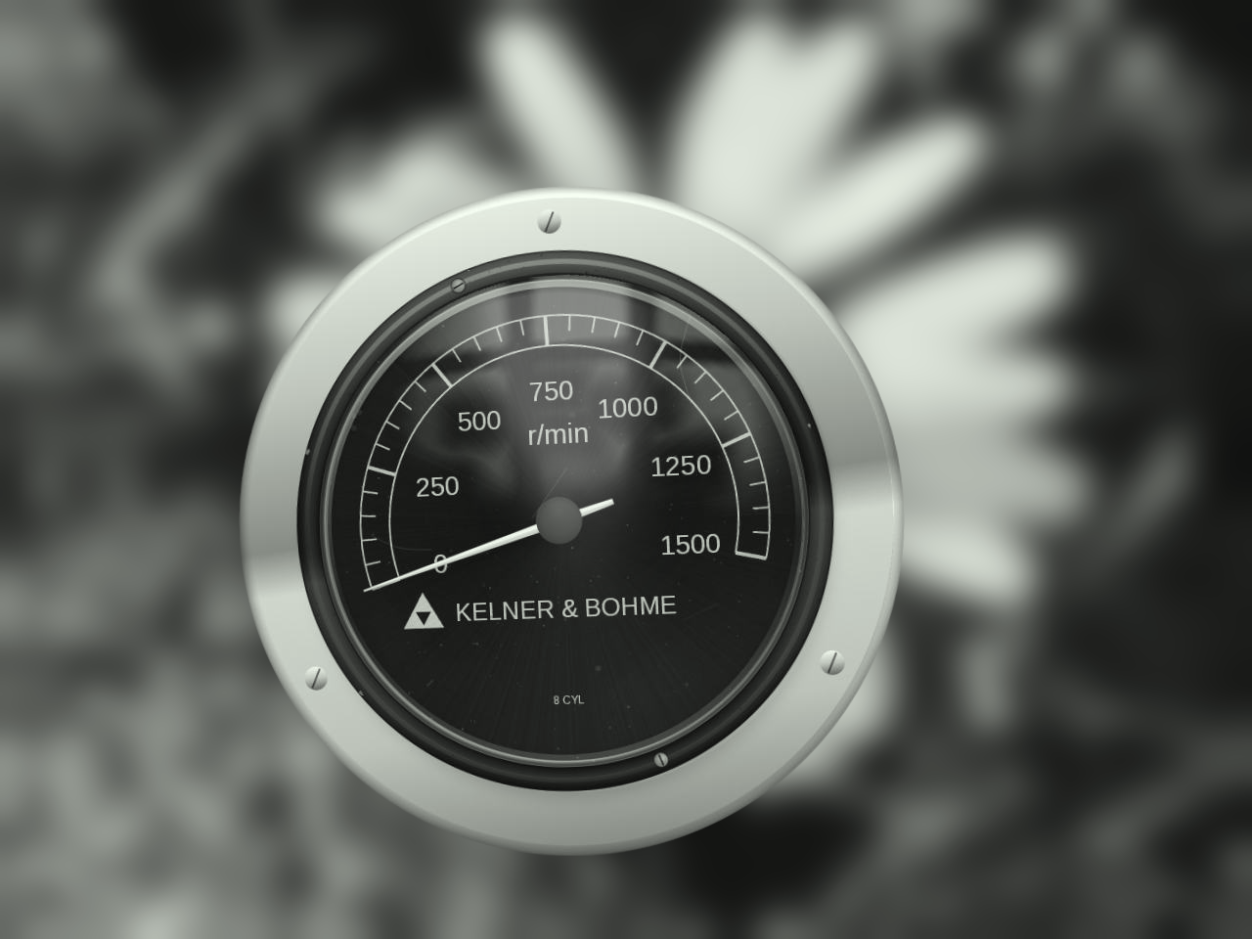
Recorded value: 0 rpm
